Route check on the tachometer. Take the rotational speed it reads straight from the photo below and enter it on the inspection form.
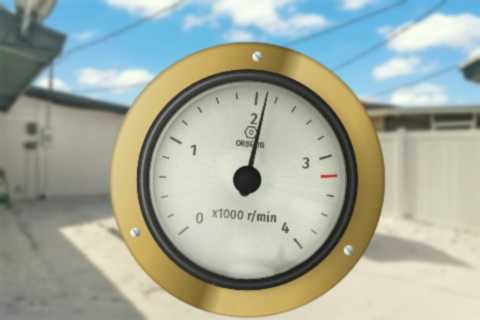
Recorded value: 2100 rpm
